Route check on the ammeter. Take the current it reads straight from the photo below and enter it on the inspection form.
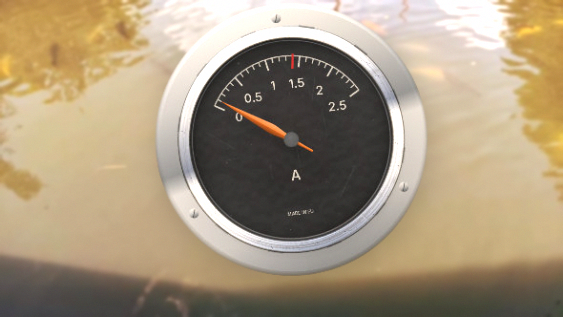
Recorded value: 0.1 A
